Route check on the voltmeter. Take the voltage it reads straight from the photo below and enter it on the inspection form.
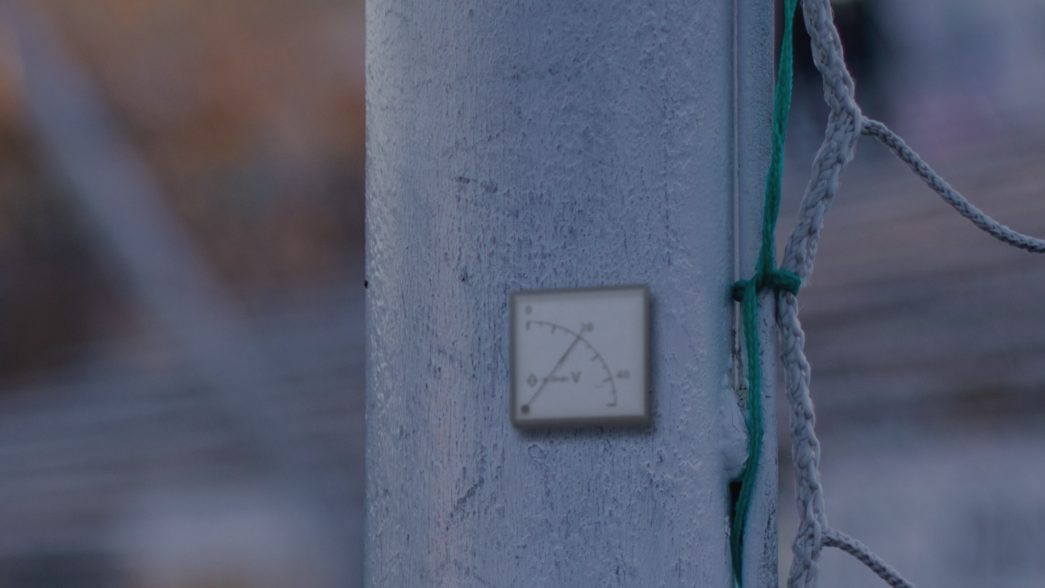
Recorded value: 20 V
